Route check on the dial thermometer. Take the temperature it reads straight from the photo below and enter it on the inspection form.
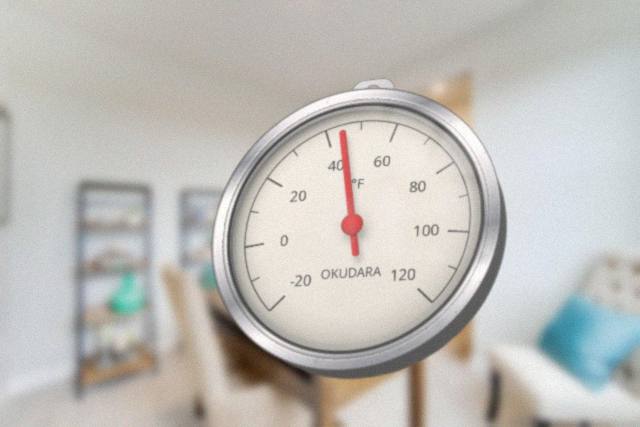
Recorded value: 45 °F
